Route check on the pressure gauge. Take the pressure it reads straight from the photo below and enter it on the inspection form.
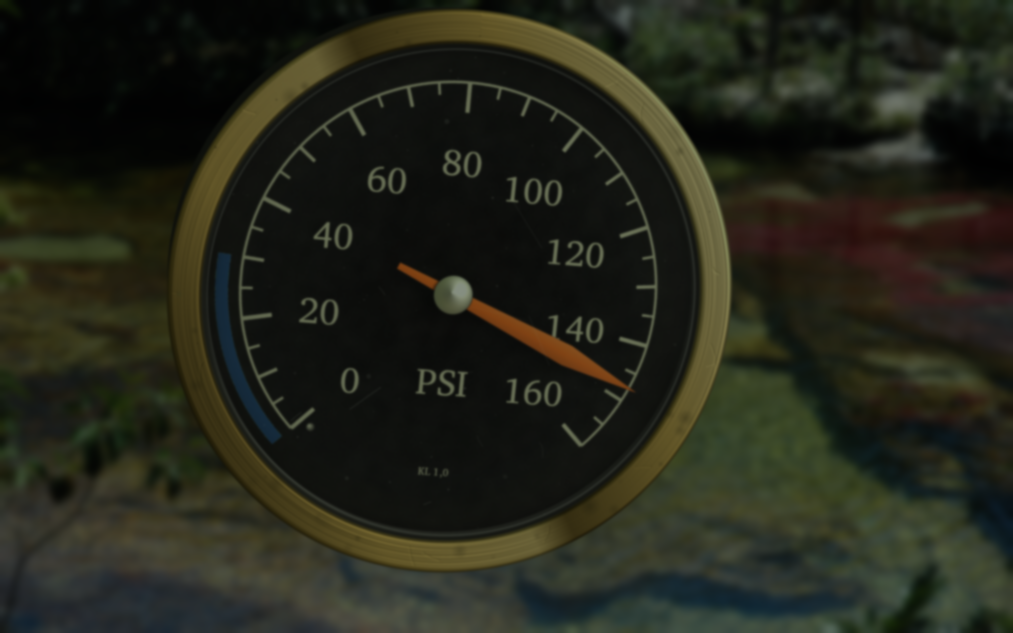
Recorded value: 147.5 psi
